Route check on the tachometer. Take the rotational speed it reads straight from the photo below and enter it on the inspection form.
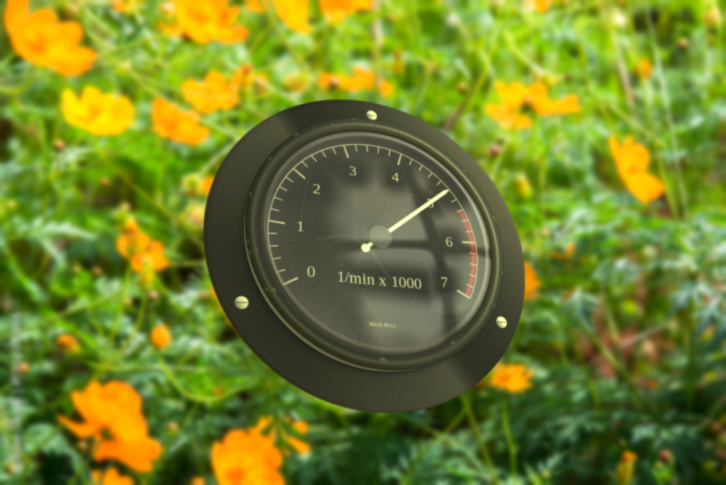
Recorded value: 5000 rpm
